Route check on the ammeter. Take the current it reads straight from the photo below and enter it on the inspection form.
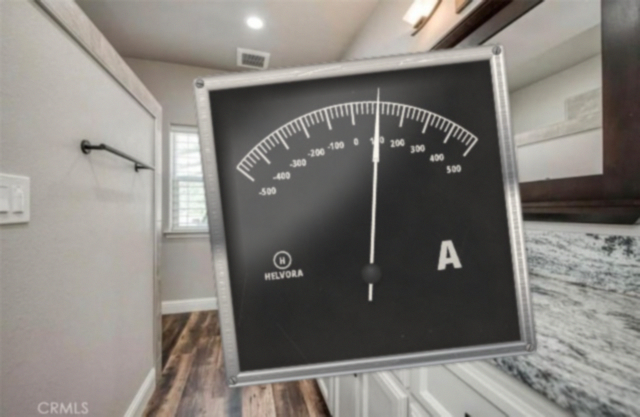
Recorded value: 100 A
